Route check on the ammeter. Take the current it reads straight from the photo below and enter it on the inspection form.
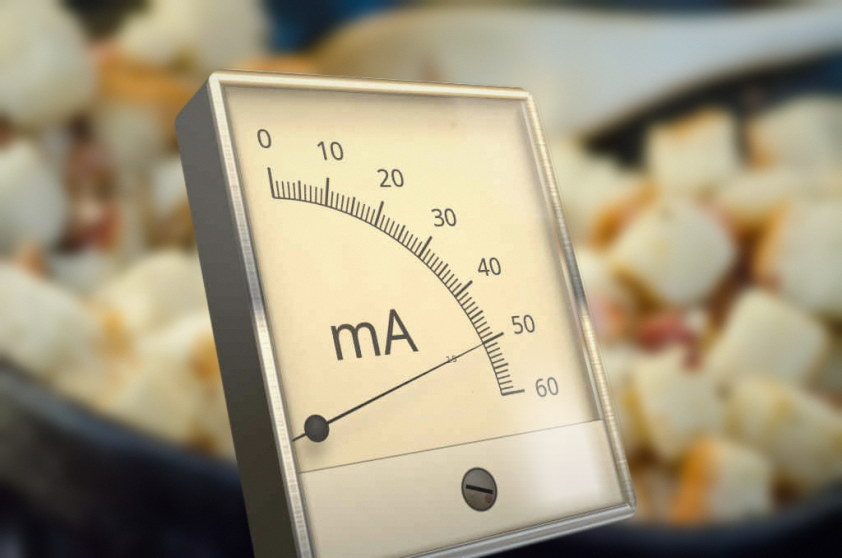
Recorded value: 50 mA
